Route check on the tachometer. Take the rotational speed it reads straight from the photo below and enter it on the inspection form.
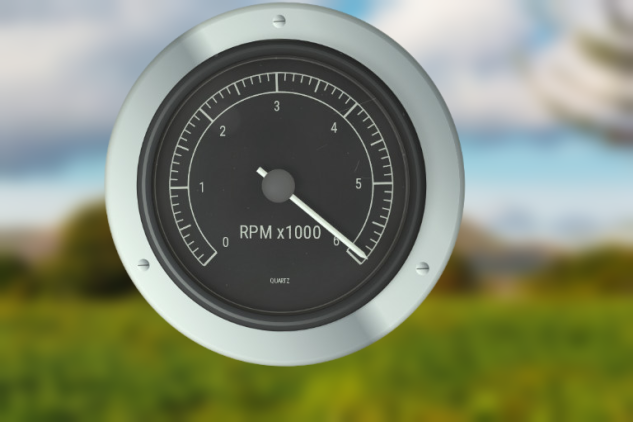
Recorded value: 5900 rpm
